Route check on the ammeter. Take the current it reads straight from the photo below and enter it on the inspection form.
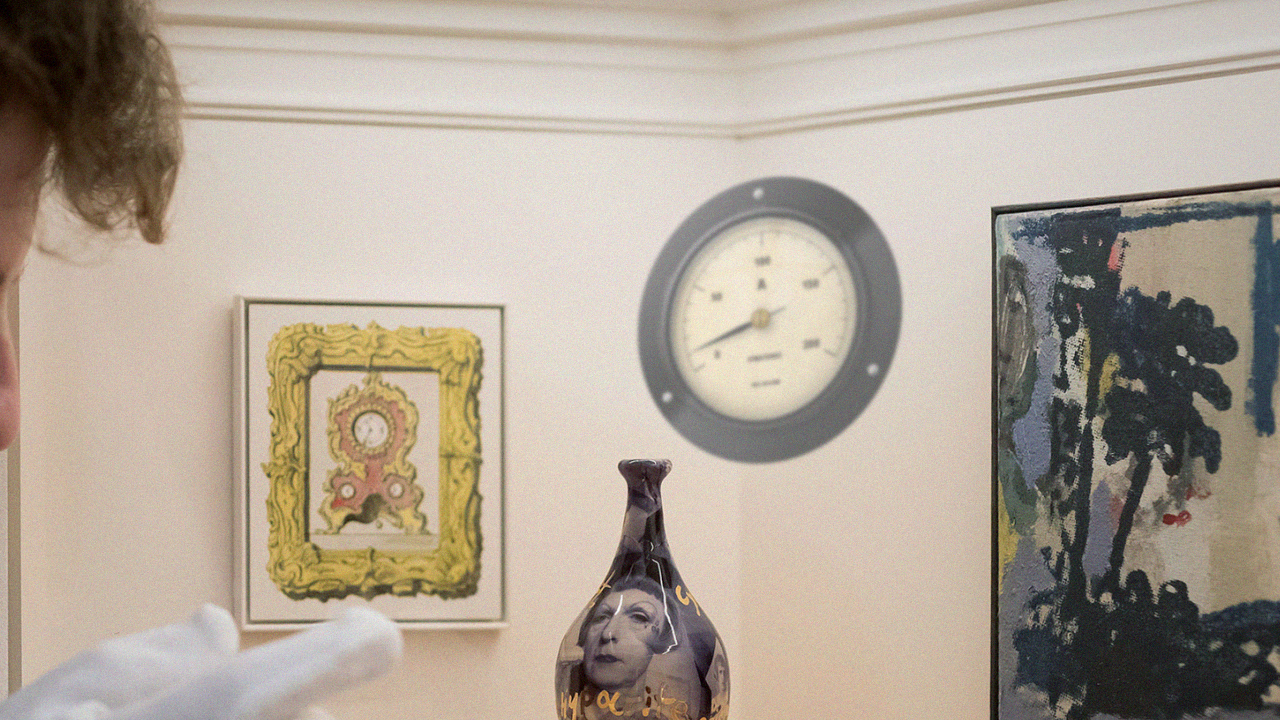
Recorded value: 10 A
